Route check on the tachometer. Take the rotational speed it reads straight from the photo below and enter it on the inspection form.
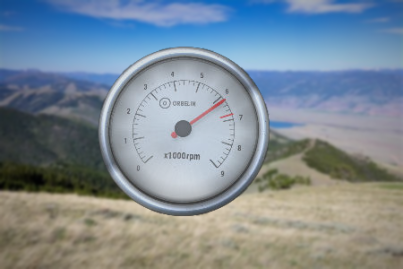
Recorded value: 6200 rpm
